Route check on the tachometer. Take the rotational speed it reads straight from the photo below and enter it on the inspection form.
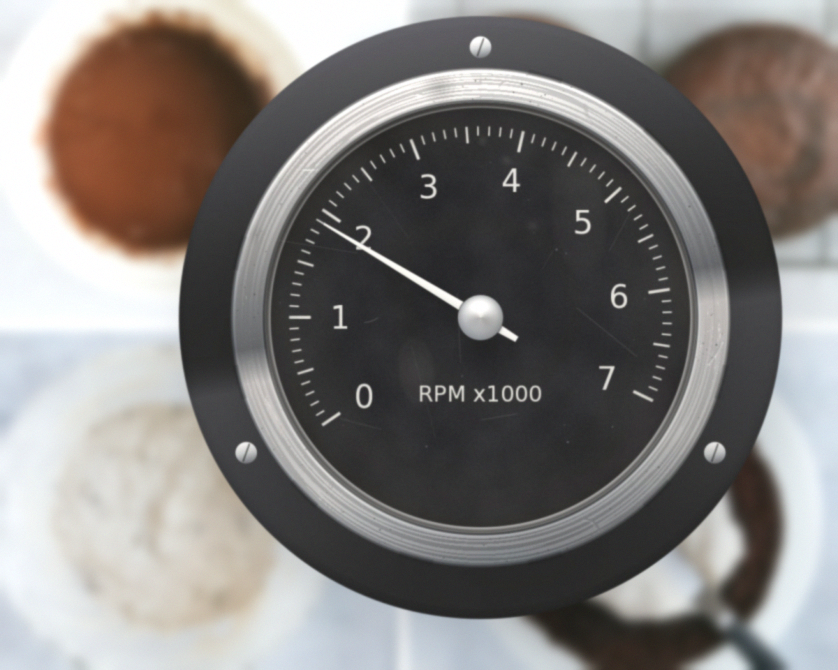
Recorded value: 1900 rpm
